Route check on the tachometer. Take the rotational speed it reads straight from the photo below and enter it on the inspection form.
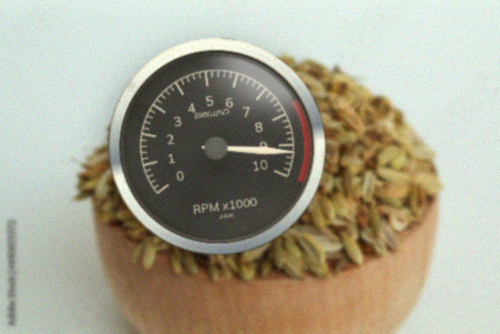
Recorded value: 9200 rpm
